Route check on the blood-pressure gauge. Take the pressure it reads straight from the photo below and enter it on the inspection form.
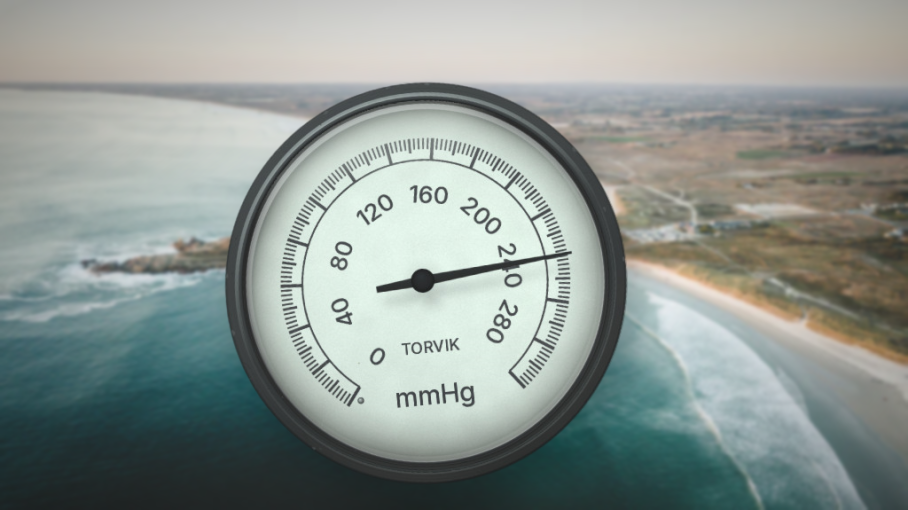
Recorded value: 240 mmHg
